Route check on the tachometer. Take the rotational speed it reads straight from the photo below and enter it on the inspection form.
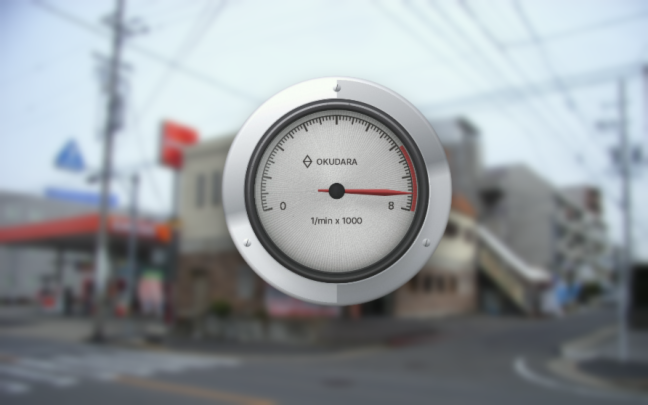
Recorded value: 7500 rpm
